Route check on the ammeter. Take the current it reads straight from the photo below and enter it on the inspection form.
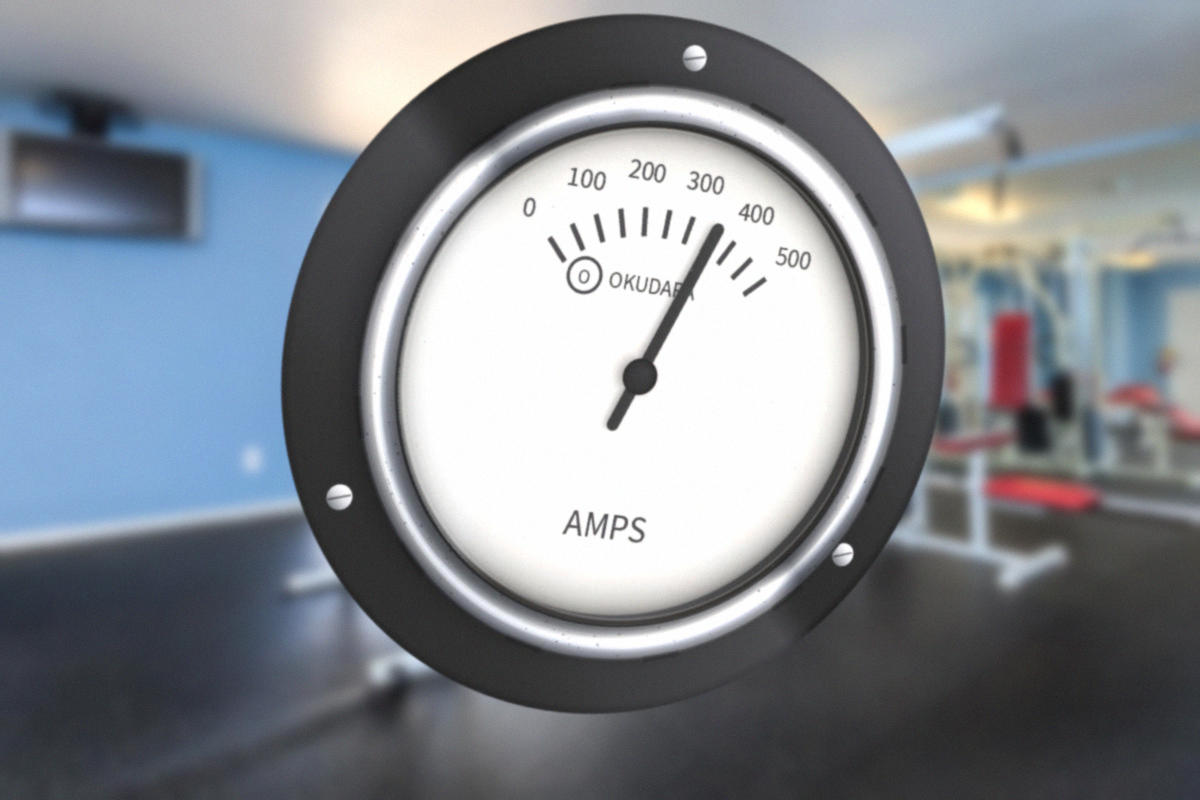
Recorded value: 350 A
